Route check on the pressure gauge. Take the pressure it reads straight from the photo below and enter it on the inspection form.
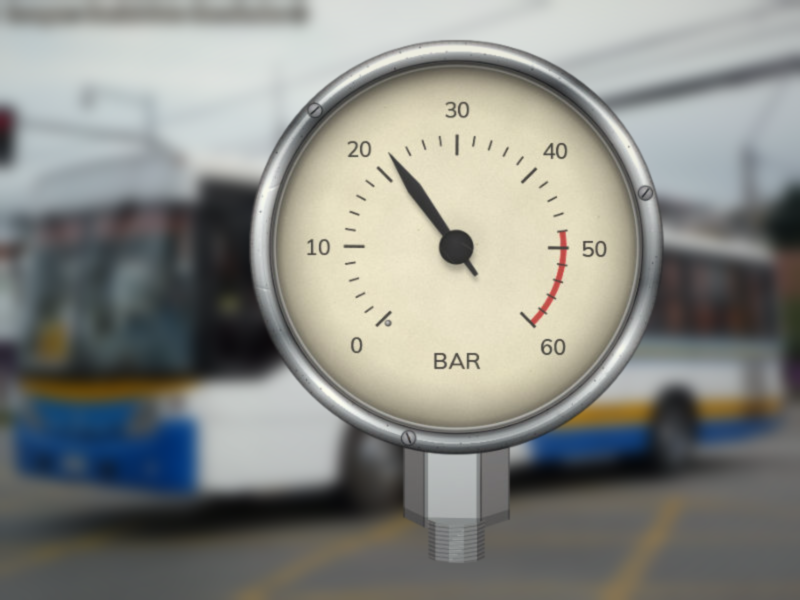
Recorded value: 22 bar
